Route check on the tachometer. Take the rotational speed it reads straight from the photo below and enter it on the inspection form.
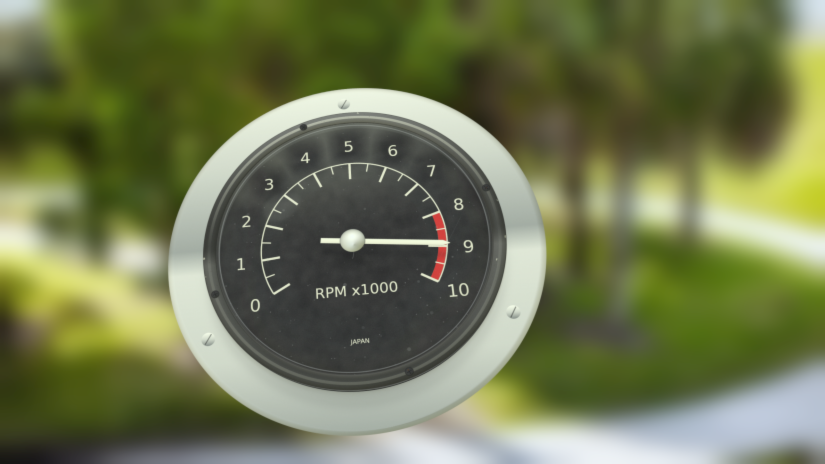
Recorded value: 9000 rpm
